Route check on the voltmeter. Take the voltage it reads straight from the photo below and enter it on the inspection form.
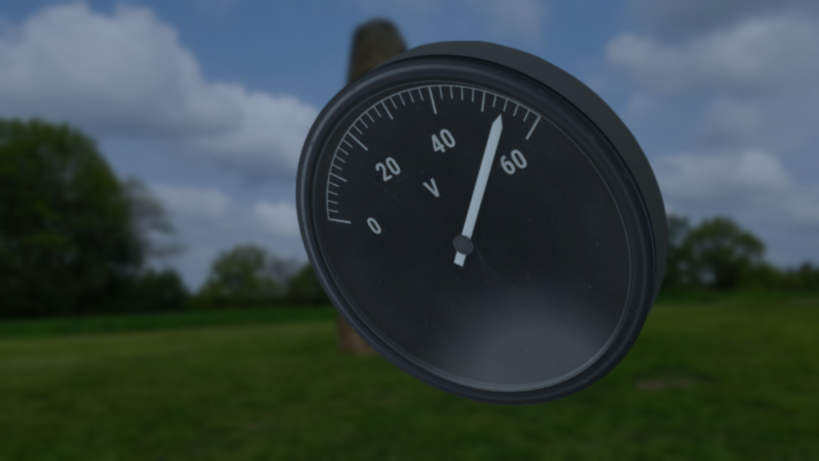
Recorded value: 54 V
